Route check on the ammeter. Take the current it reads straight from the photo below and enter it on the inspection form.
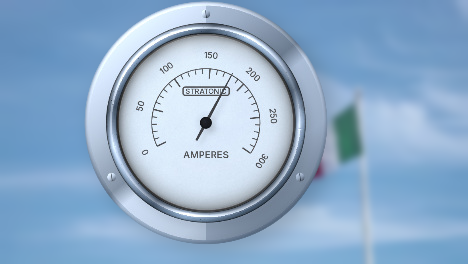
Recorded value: 180 A
